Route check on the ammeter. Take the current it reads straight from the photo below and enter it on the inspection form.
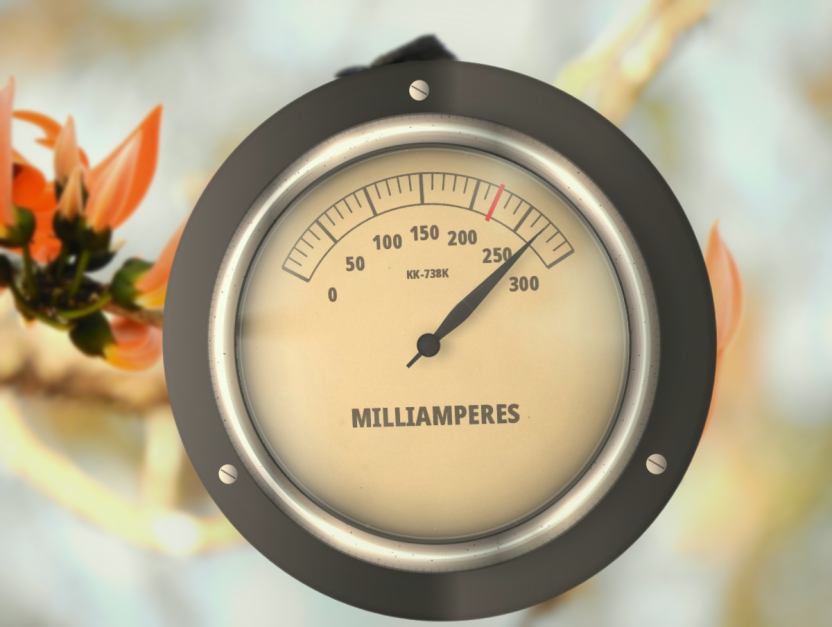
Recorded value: 270 mA
